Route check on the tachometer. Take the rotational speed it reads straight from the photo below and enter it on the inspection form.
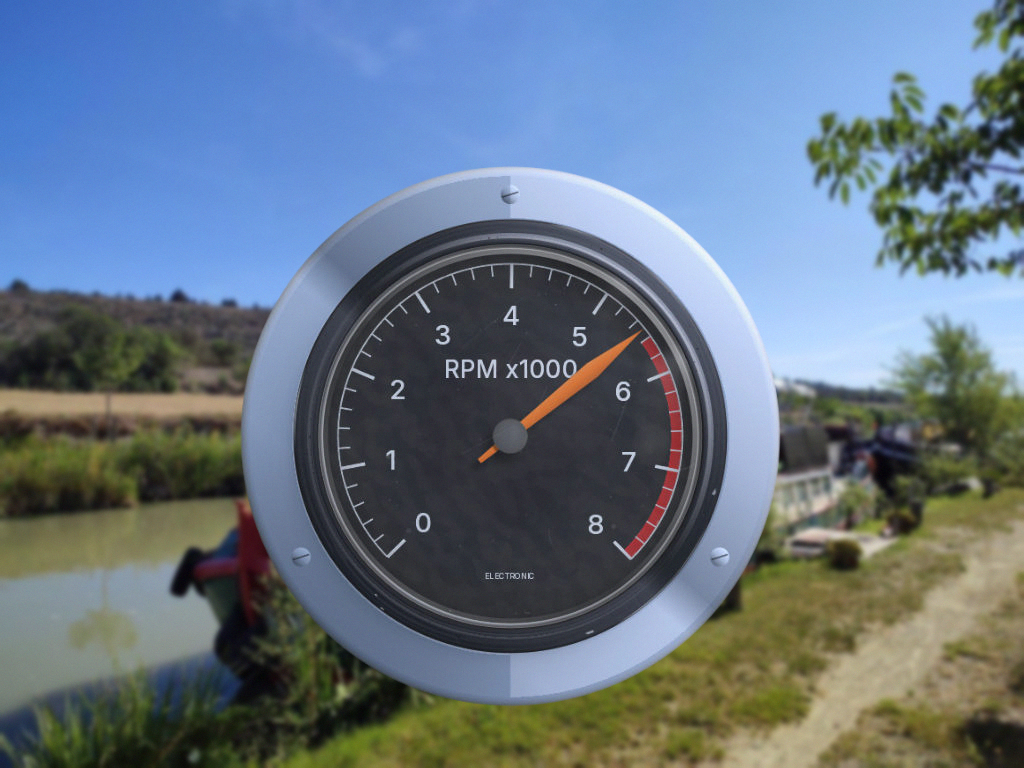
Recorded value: 5500 rpm
